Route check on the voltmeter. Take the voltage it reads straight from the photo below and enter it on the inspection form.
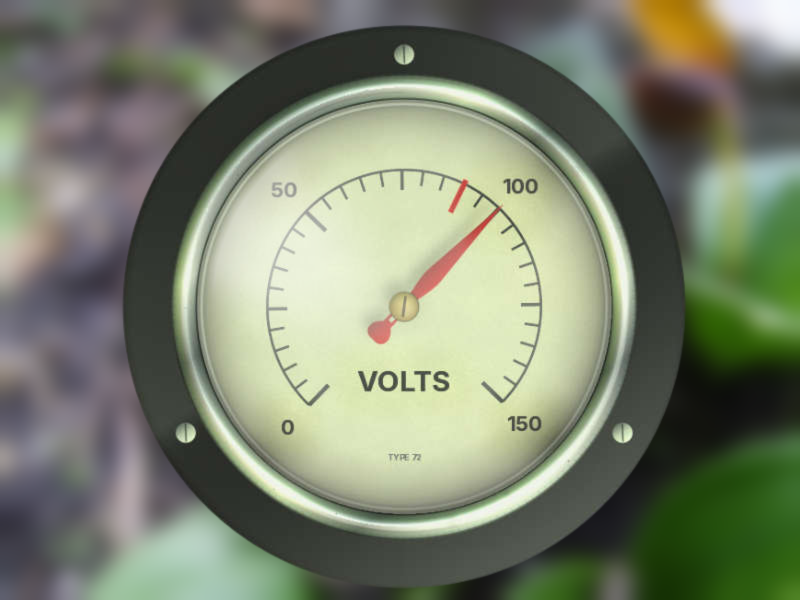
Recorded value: 100 V
